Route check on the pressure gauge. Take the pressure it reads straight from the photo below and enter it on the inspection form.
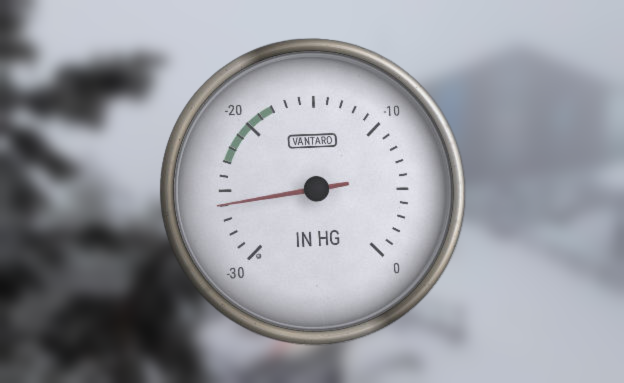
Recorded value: -26 inHg
